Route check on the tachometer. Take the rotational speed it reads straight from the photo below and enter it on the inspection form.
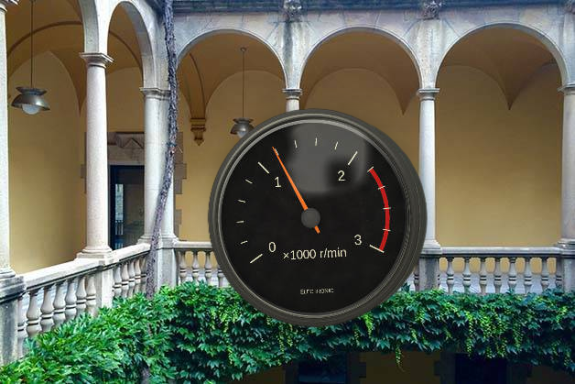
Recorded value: 1200 rpm
